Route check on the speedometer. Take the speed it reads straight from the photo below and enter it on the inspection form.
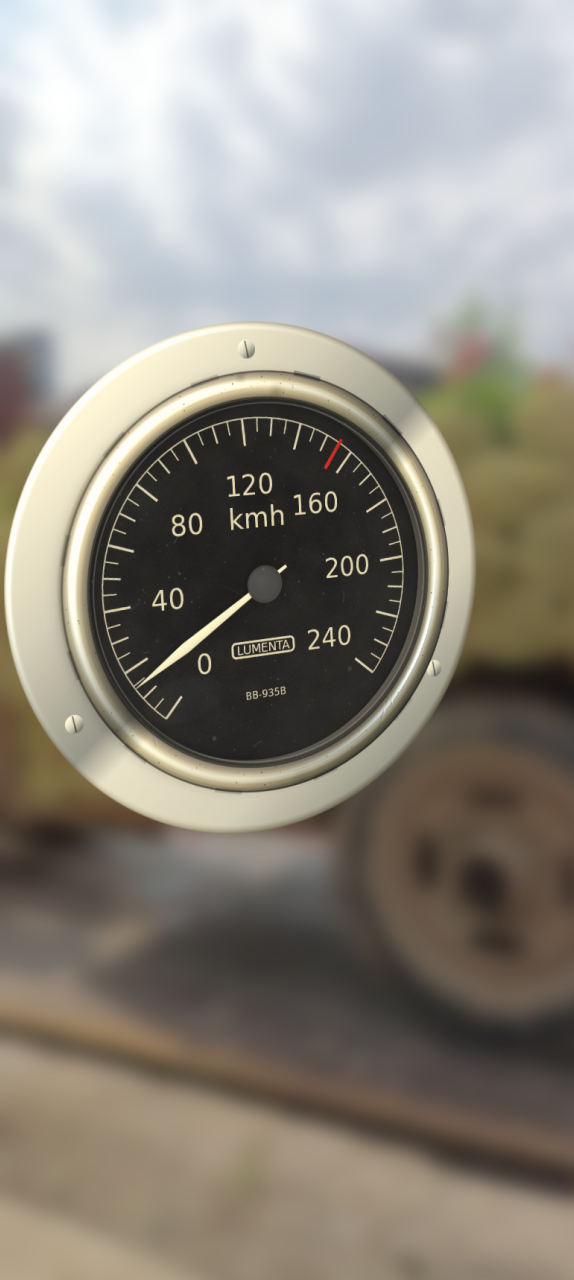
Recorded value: 15 km/h
